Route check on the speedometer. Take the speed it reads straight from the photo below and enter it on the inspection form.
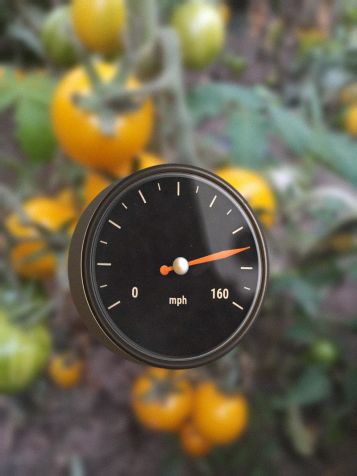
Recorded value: 130 mph
